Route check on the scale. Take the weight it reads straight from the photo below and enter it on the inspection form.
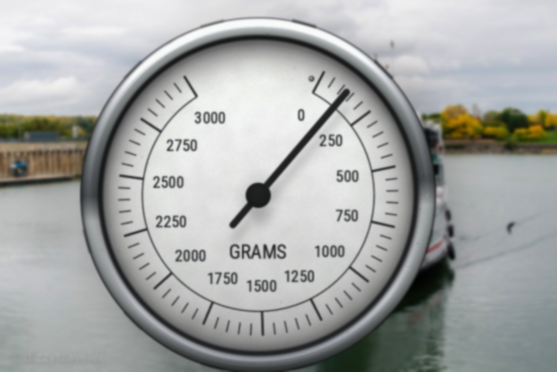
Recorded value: 125 g
